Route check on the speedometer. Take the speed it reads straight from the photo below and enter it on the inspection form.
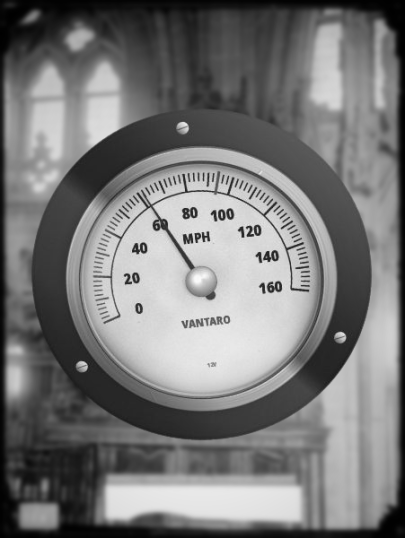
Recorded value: 62 mph
